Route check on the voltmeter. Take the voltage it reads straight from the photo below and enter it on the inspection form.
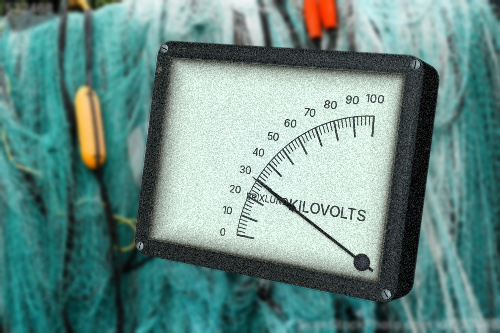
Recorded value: 30 kV
